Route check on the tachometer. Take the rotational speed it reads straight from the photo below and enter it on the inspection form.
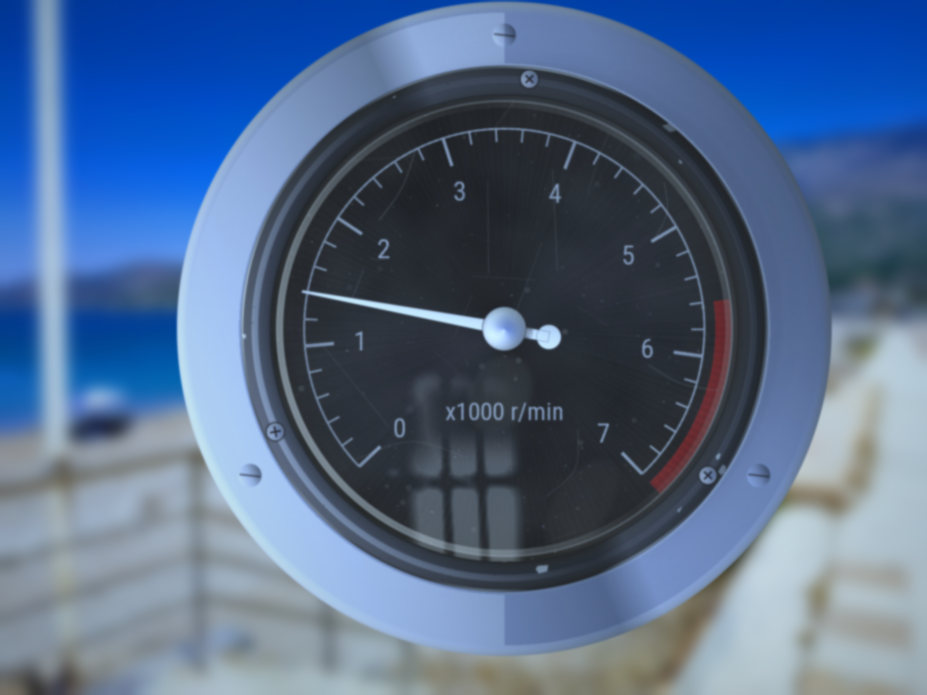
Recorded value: 1400 rpm
